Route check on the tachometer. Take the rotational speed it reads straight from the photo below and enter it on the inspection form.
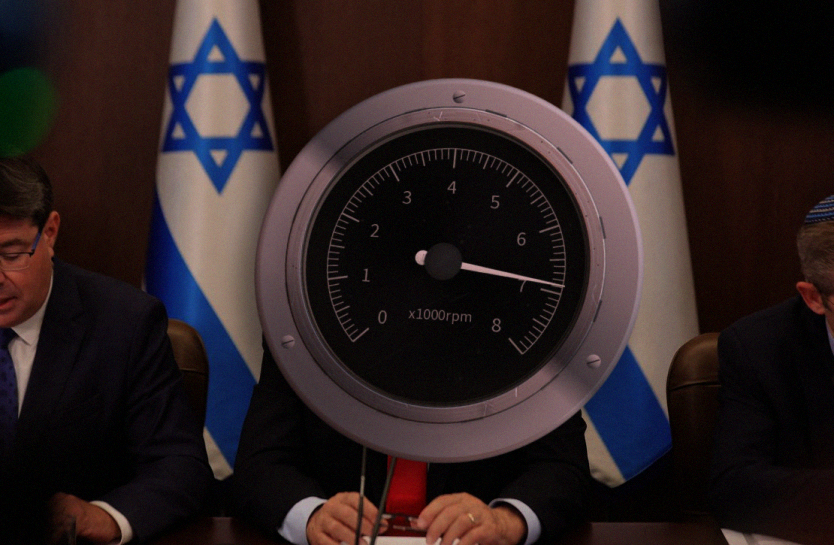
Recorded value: 6900 rpm
